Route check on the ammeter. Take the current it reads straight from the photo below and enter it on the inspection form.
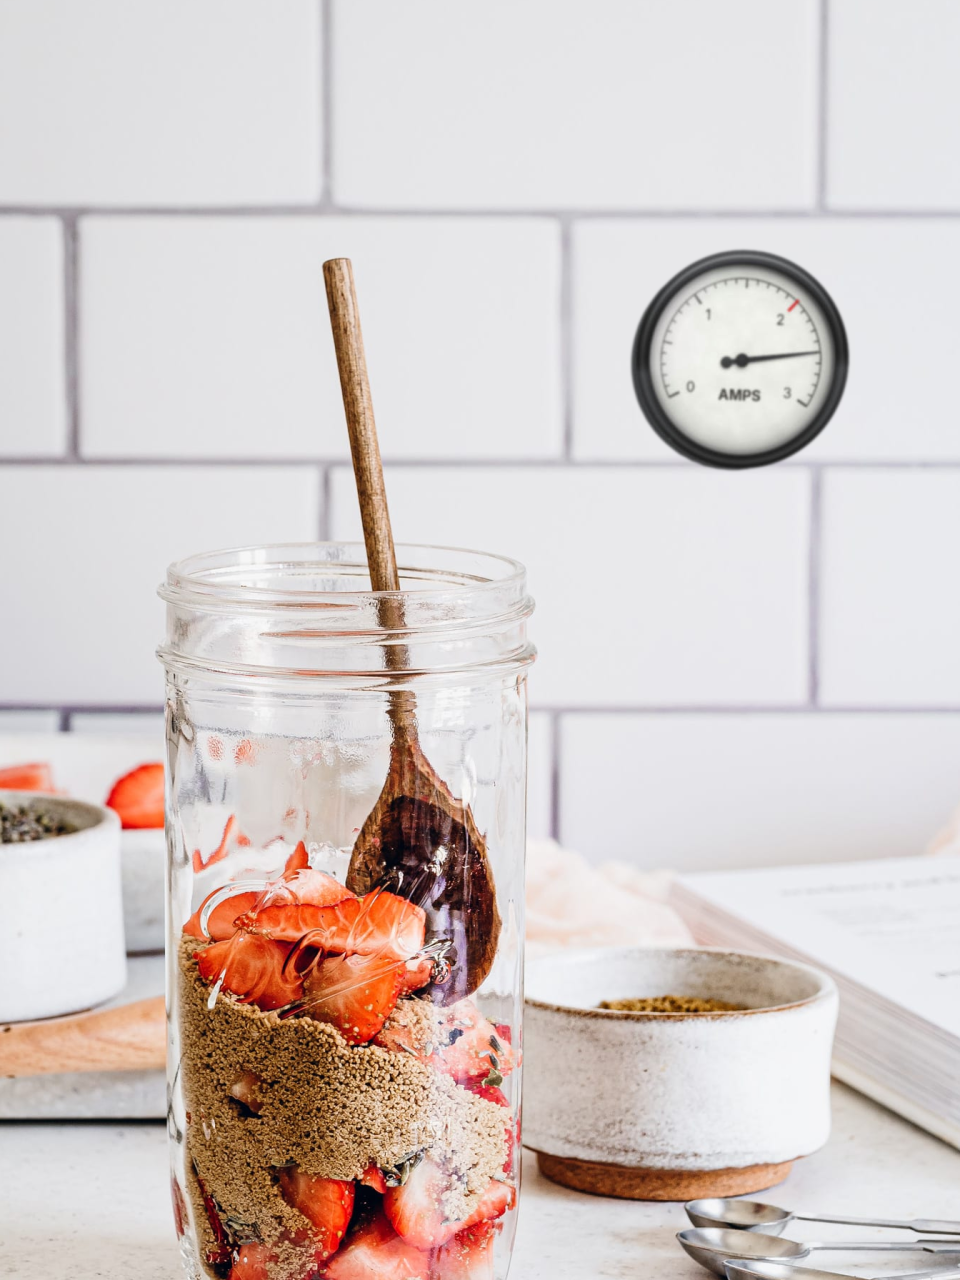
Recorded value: 2.5 A
